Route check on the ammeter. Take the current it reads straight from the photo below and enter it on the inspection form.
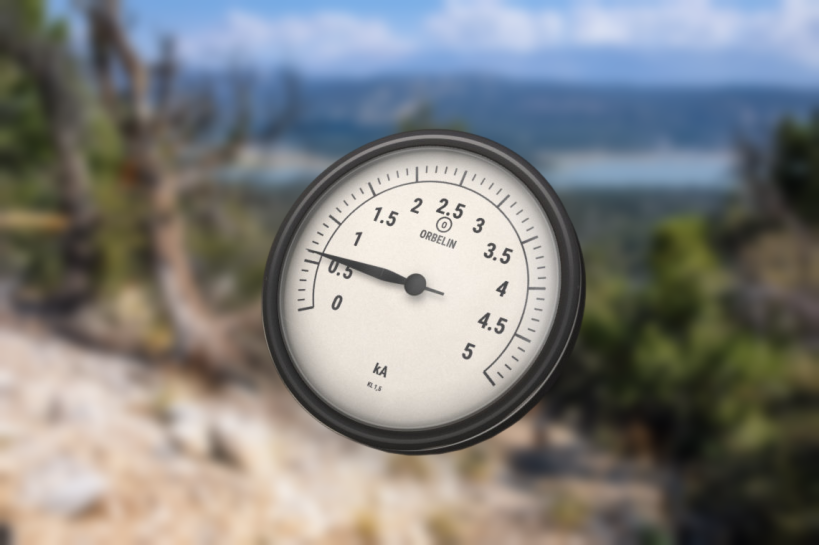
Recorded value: 0.6 kA
